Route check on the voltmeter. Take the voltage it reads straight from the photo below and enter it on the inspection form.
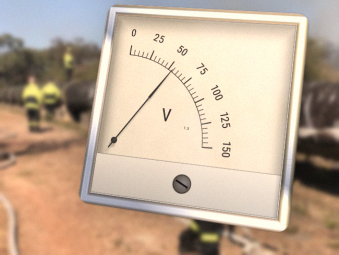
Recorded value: 55 V
